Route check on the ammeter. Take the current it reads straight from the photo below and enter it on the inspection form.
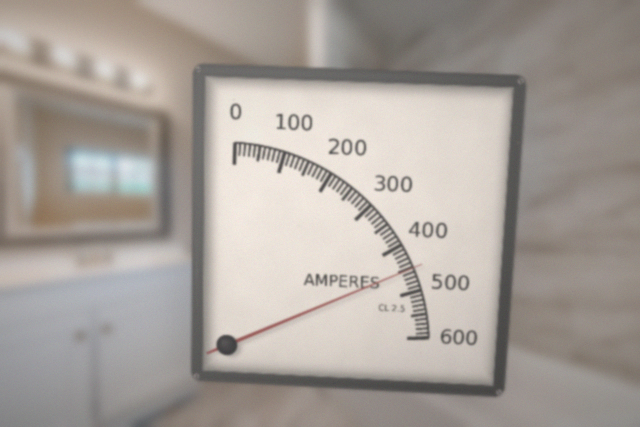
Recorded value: 450 A
